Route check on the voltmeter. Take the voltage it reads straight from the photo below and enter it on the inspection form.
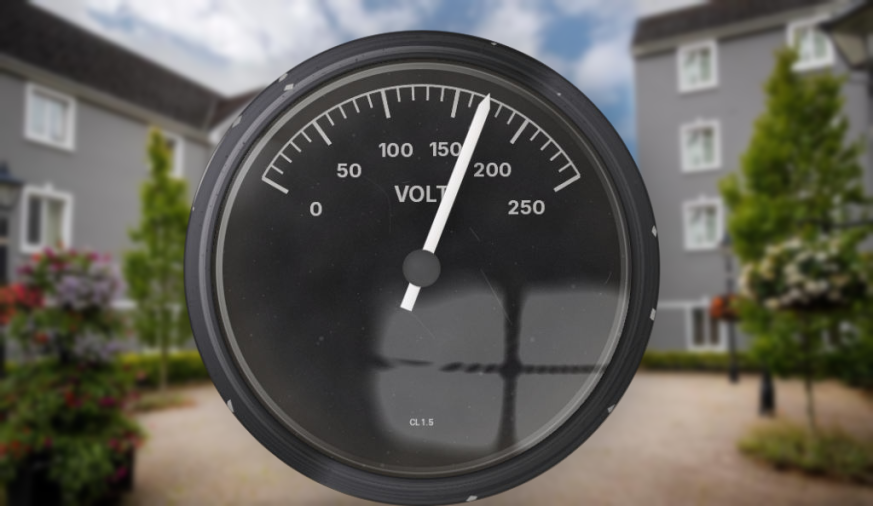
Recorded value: 170 V
